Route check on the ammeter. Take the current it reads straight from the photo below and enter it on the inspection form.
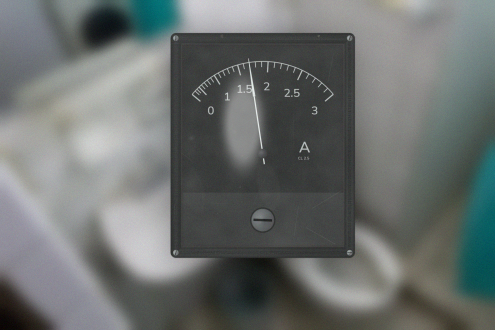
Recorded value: 1.7 A
